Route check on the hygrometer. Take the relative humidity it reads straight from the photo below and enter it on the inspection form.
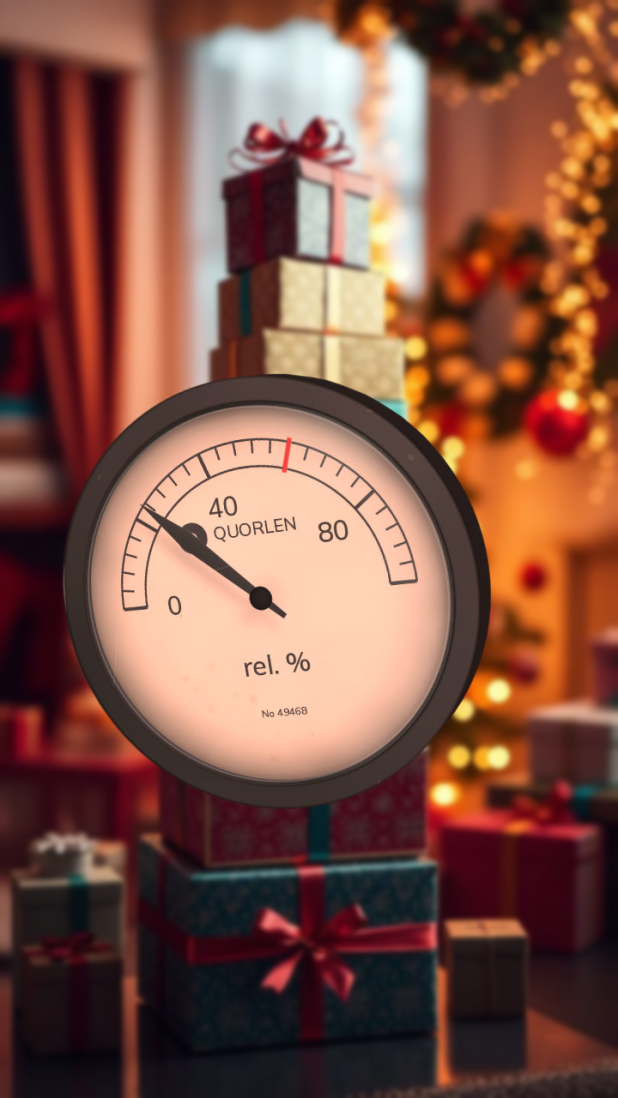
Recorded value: 24 %
